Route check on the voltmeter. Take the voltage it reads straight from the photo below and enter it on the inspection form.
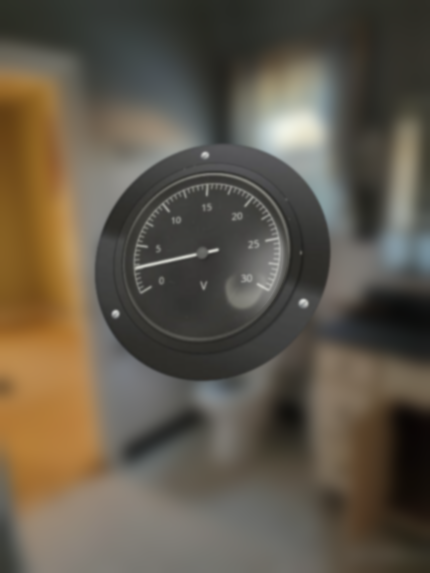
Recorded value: 2.5 V
